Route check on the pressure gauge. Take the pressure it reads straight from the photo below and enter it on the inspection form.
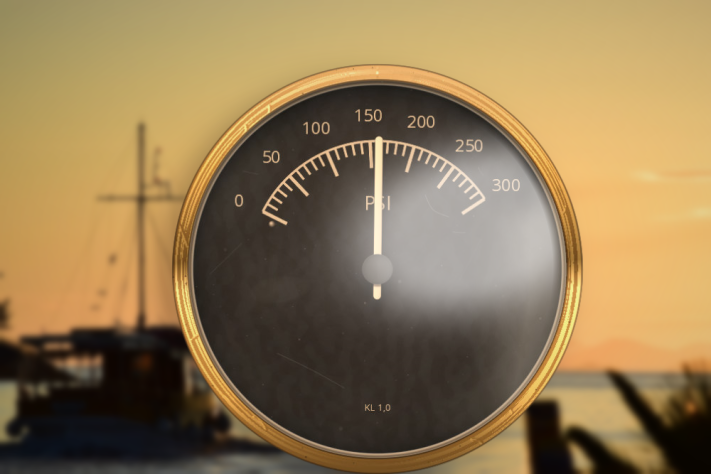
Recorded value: 160 psi
